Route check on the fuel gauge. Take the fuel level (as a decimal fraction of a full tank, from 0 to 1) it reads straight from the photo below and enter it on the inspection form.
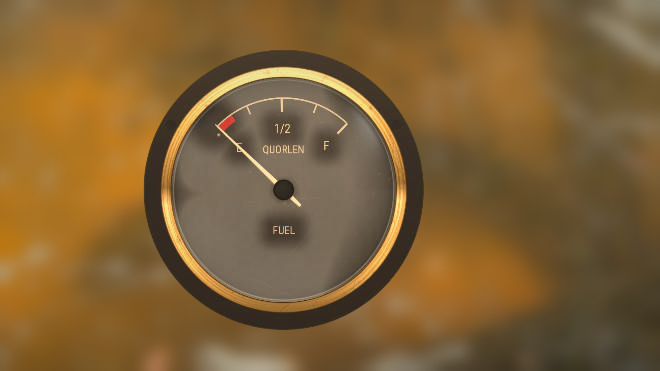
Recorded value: 0
